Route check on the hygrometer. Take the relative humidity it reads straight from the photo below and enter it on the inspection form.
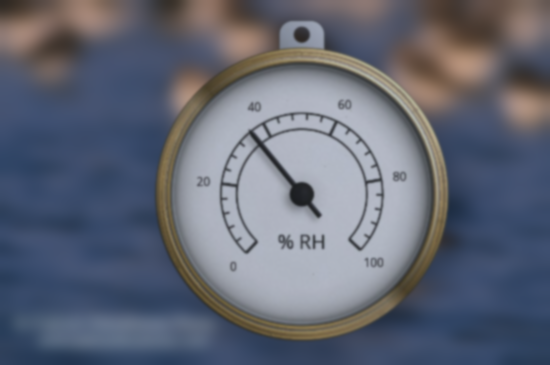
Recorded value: 36 %
